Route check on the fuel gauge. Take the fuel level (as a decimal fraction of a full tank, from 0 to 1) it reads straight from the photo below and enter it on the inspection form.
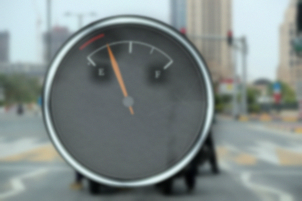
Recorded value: 0.25
